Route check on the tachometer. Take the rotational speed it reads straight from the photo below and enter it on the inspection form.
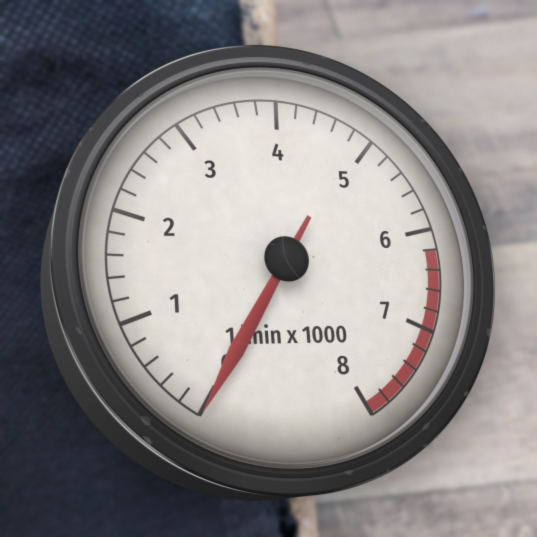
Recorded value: 0 rpm
